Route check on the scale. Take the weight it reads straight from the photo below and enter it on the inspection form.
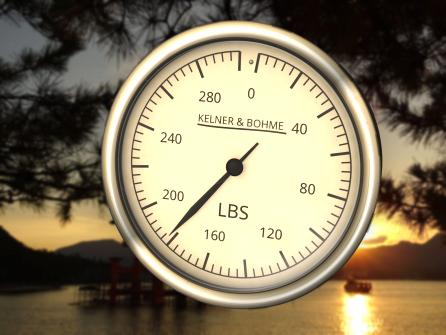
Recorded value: 182 lb
